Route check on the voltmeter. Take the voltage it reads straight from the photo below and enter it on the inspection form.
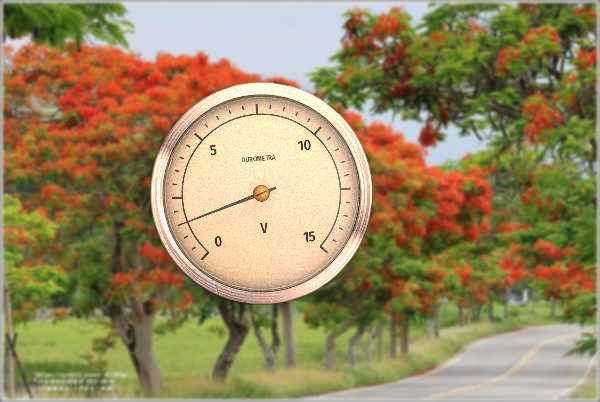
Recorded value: 1.5 V
